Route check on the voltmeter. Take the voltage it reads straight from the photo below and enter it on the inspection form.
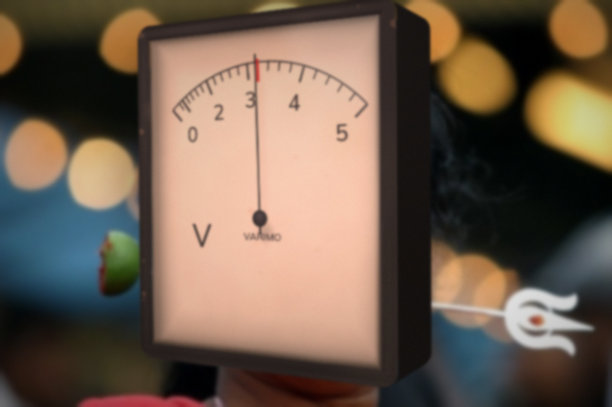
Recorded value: 3.2 V
